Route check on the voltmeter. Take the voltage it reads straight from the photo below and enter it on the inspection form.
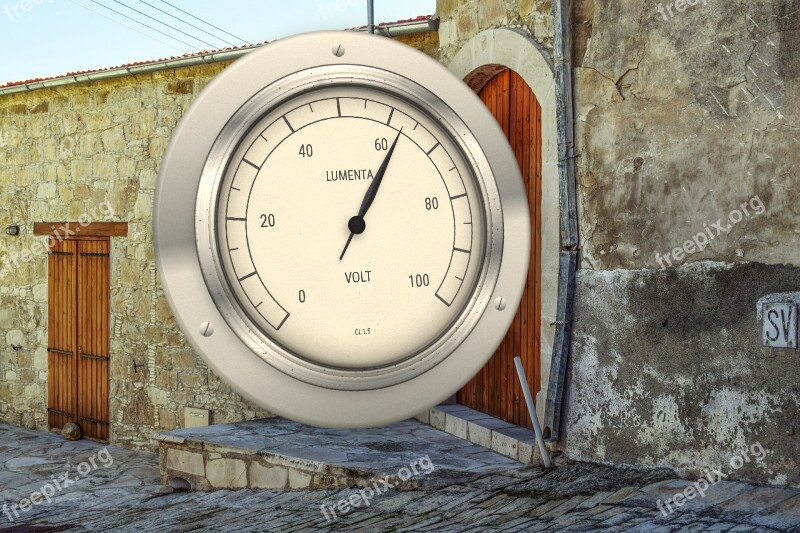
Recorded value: 62.5 V
